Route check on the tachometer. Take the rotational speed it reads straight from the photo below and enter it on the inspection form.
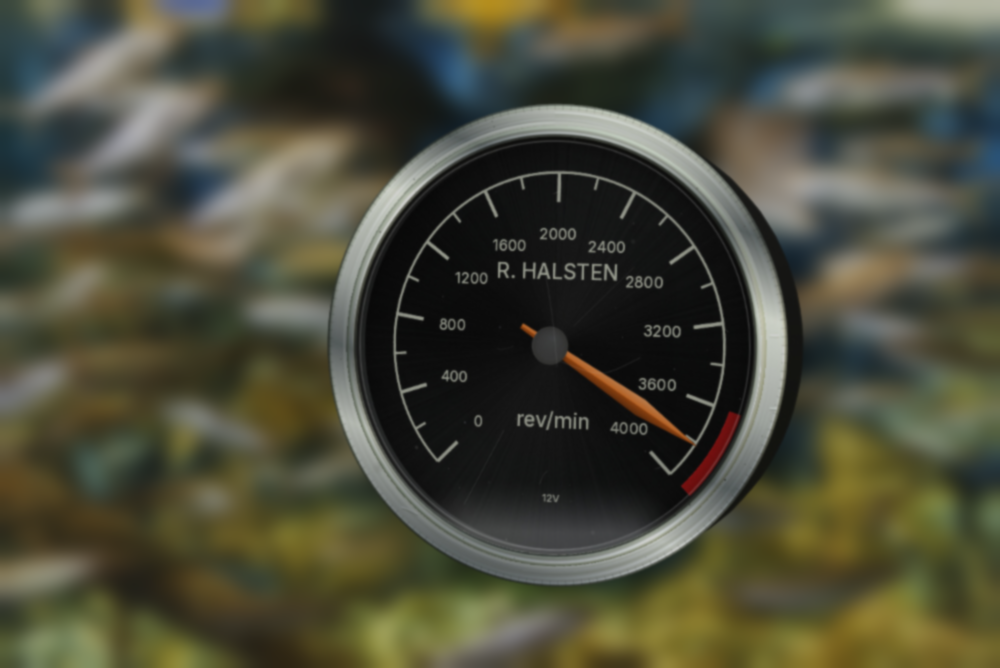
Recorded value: 3800 rpm
